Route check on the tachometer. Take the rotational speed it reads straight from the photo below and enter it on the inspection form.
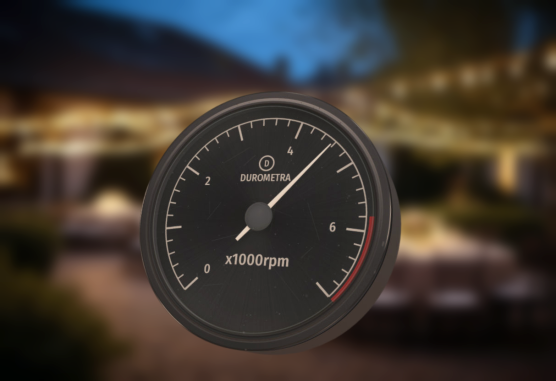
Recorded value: 4600 rpm
